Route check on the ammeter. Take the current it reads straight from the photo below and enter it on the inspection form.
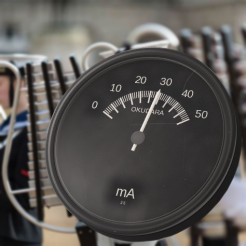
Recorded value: 30 mA
